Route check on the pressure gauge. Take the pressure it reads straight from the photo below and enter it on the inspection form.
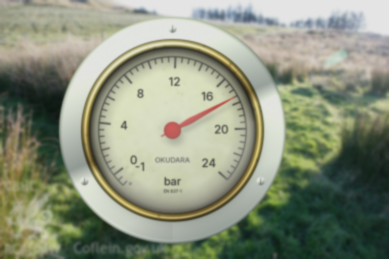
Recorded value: 17.5 bar
